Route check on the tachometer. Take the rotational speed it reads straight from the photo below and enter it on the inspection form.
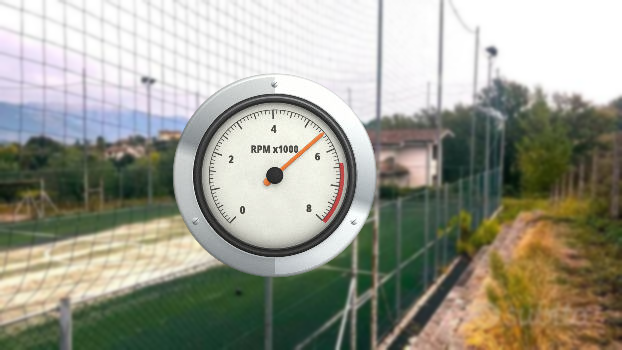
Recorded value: 5500 rpm
